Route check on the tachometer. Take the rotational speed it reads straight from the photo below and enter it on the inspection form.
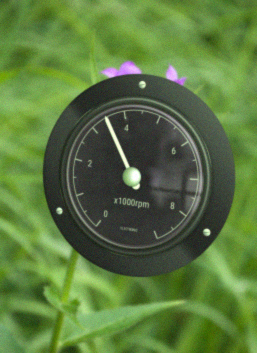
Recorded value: 3500 rpm
